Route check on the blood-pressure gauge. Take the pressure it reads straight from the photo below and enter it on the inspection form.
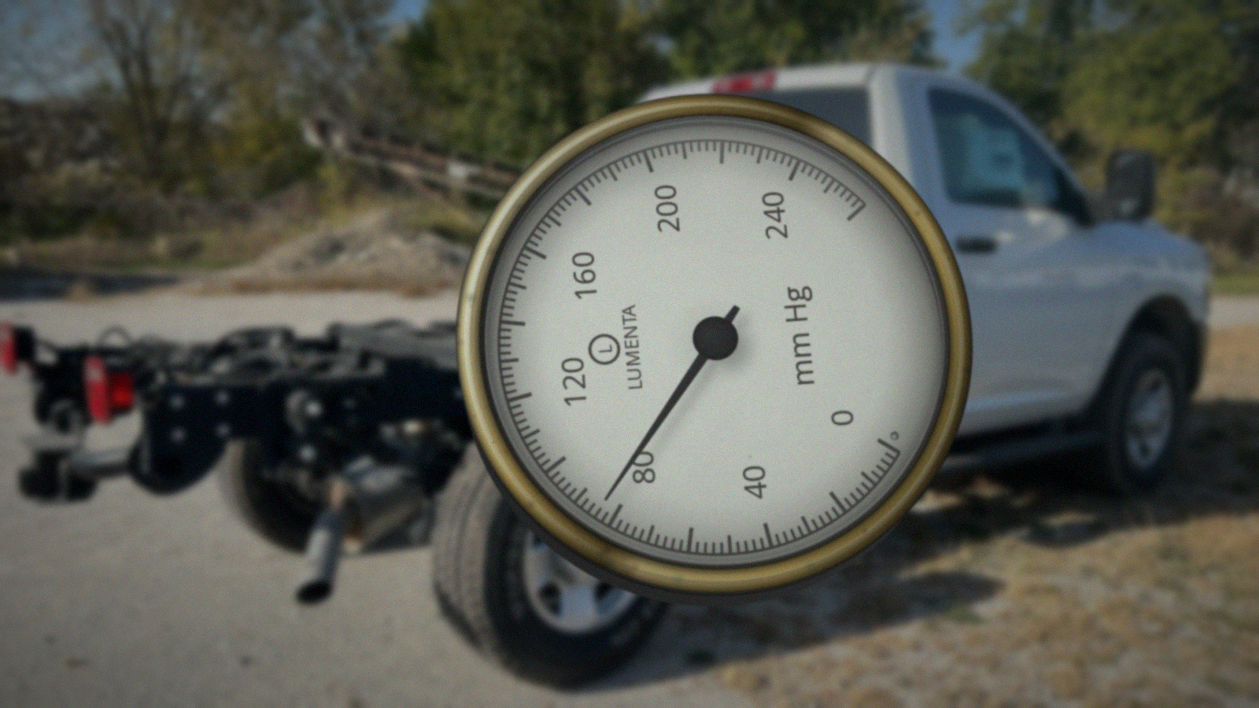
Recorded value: 84 mmHg
